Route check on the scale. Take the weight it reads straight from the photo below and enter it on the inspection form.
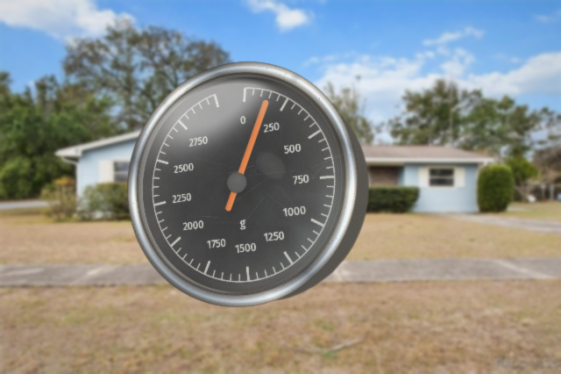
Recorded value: 150 g
